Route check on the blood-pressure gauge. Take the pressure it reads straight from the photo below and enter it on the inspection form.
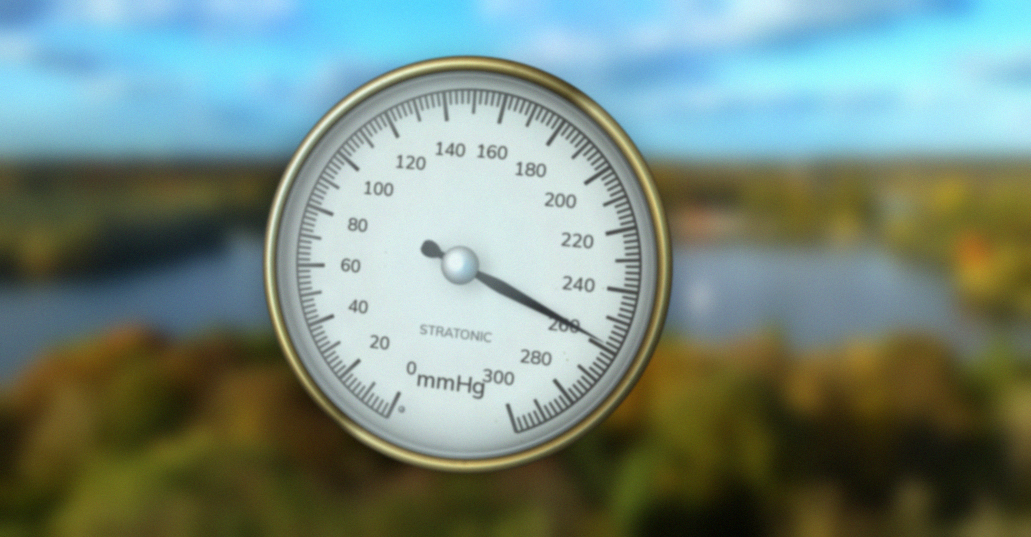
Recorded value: 258 mmHg
